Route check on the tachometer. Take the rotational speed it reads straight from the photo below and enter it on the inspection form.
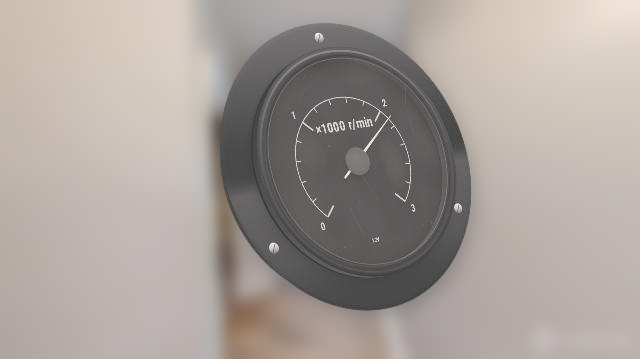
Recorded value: 2100 rpm
